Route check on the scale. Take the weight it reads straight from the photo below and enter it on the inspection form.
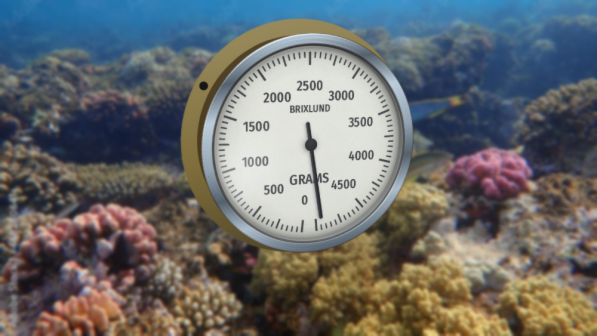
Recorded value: 4950 g
